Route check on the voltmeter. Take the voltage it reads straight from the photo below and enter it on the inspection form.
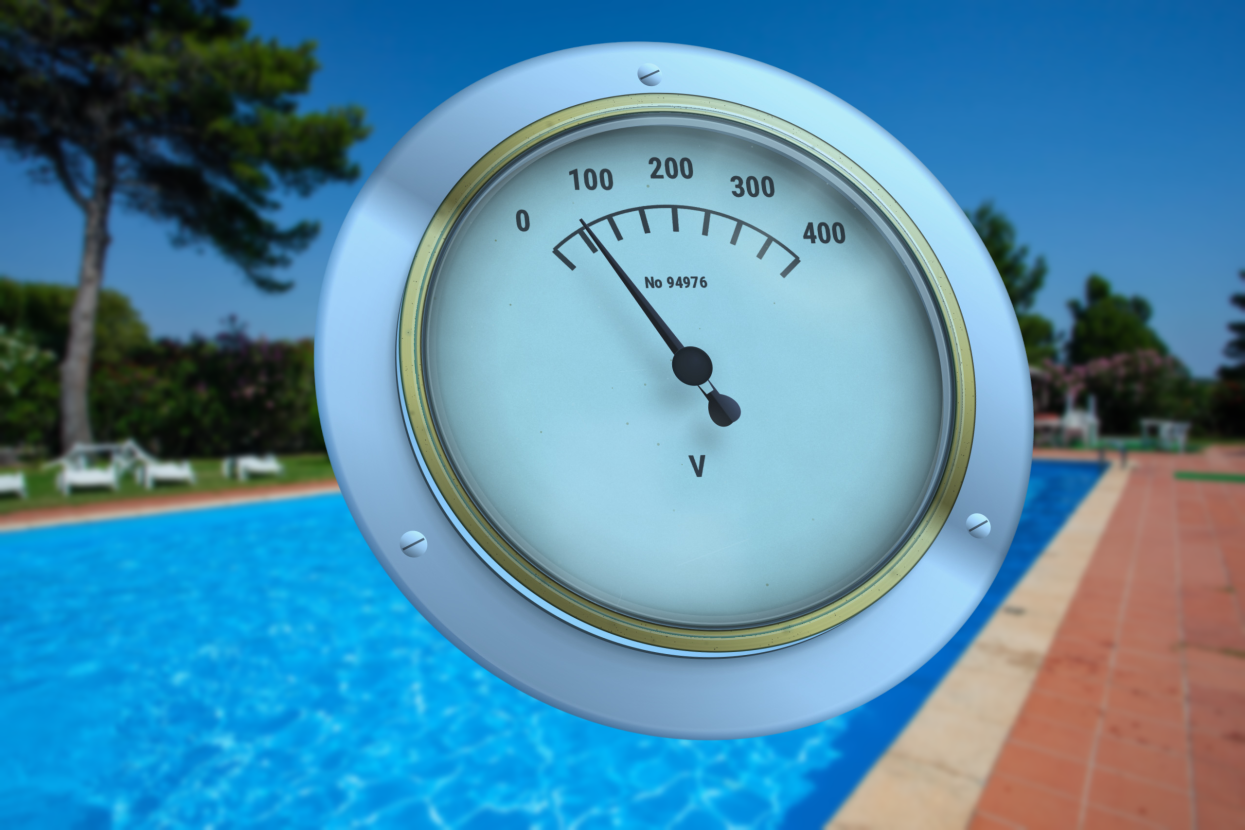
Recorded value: 50 V
